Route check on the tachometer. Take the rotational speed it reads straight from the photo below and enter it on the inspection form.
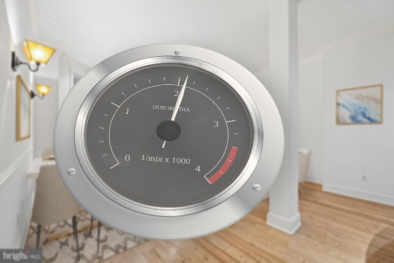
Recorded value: 2100 rpm
